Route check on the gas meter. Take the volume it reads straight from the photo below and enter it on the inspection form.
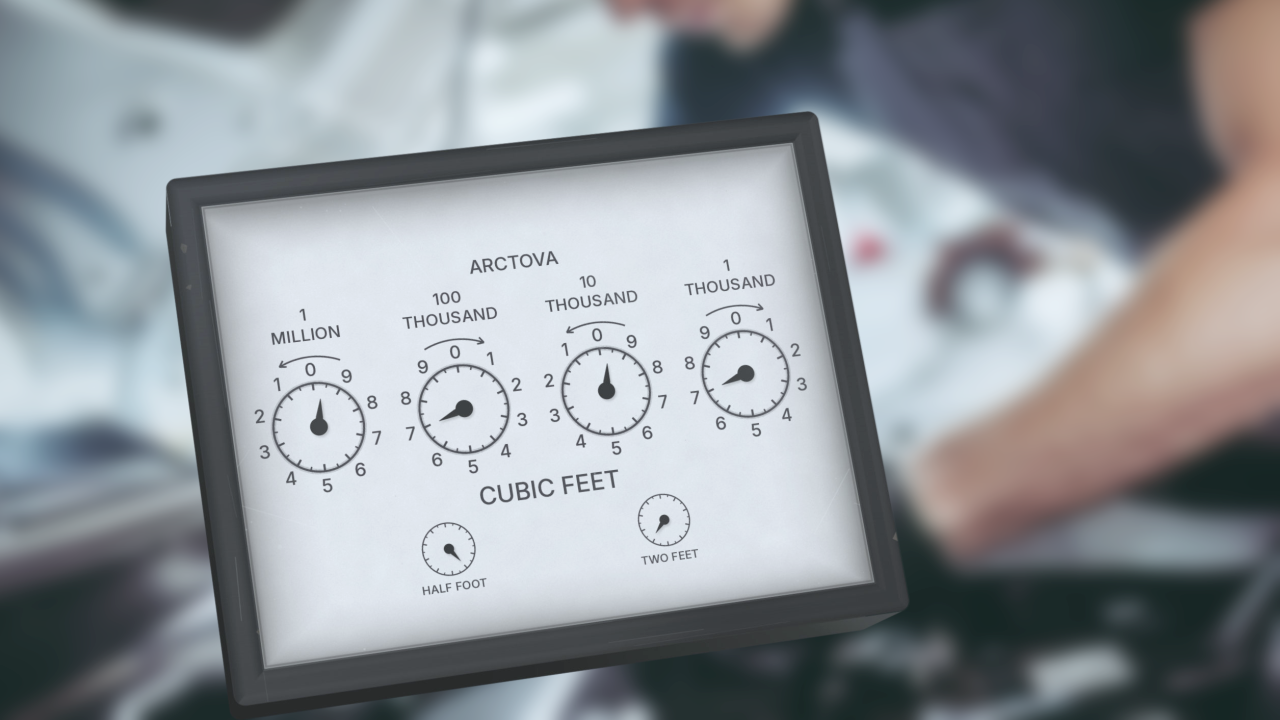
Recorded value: 969700 ft³
